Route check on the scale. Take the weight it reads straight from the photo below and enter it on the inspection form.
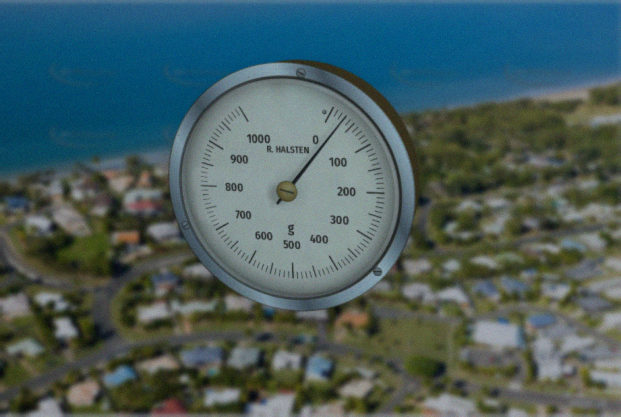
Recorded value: 30 g
